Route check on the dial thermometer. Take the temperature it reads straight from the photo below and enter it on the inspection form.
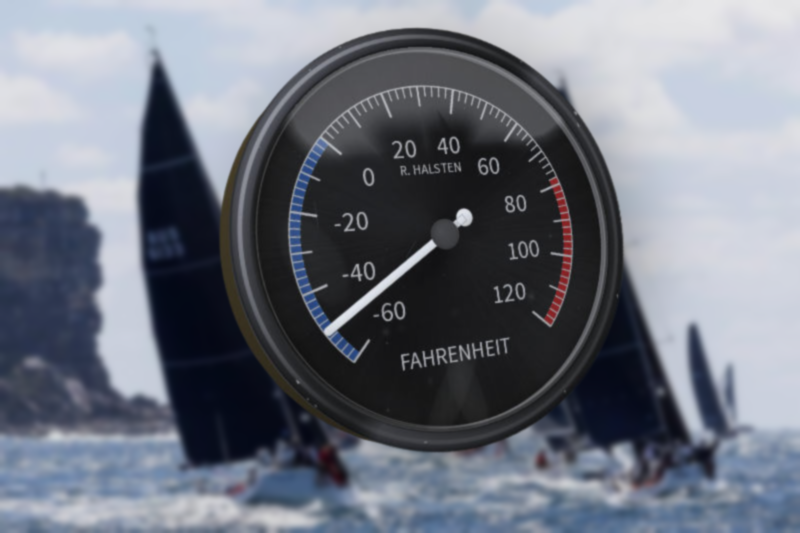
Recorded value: -50 °F
